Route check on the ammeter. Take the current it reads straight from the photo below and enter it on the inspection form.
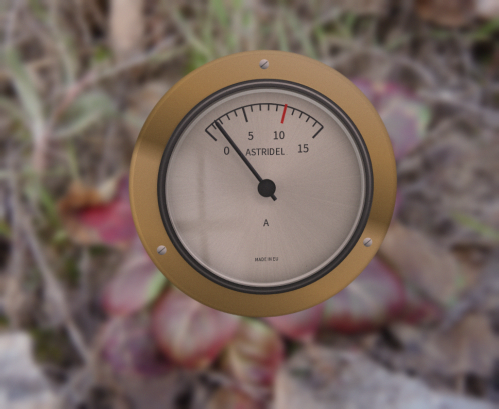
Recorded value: 1.5 A
